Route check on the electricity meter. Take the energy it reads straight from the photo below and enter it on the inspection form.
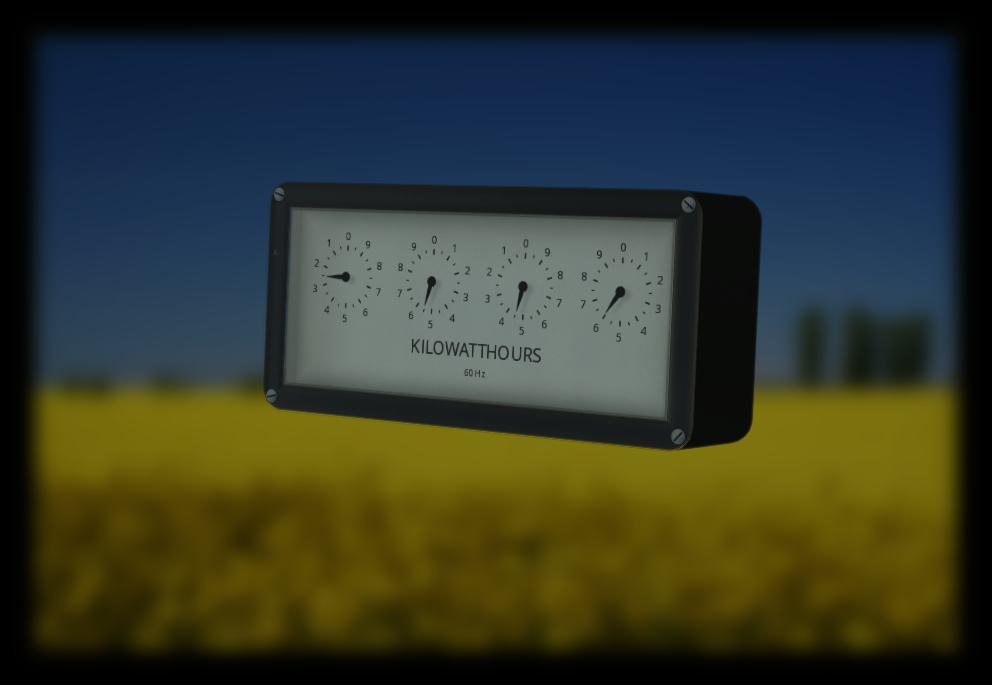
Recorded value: 2546 kWh
